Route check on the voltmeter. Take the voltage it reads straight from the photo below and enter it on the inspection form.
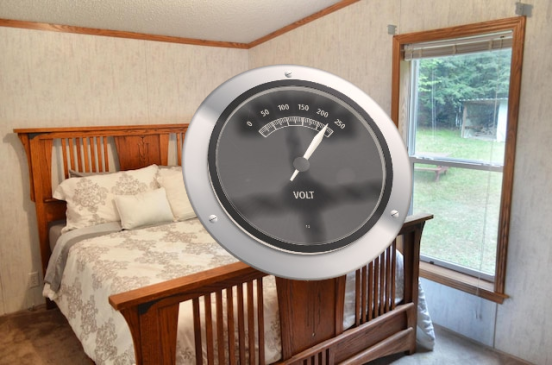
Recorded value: 225 V
